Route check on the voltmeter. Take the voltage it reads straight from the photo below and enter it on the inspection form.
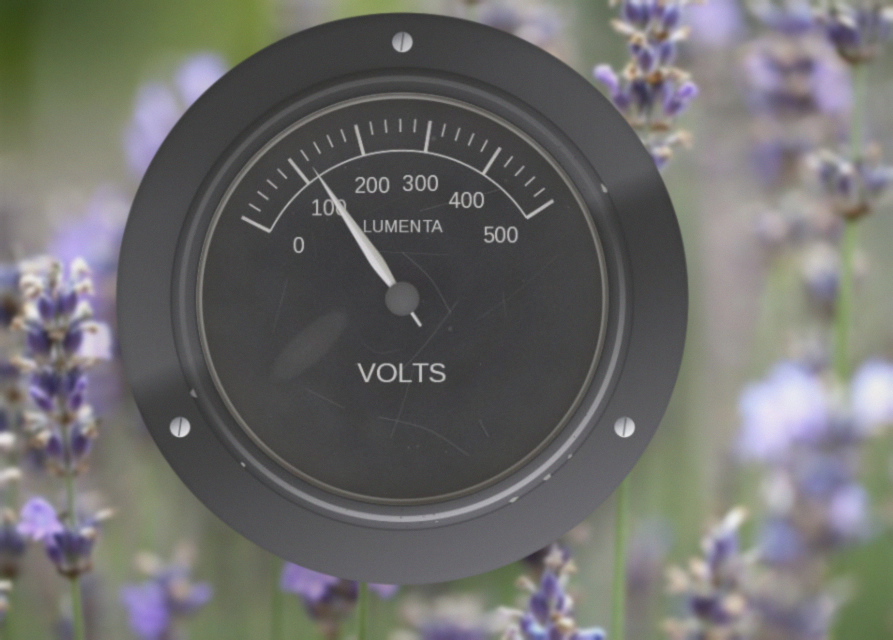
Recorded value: 120 V
